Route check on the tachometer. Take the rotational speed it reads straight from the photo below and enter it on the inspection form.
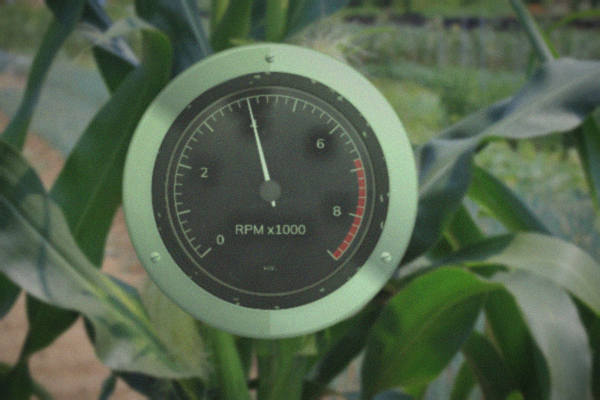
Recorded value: 4000 rpm
